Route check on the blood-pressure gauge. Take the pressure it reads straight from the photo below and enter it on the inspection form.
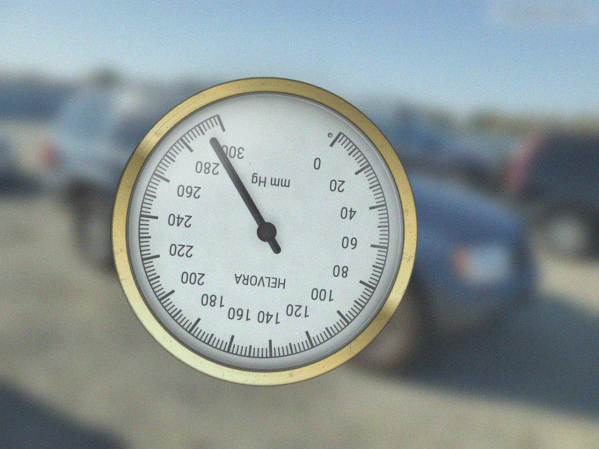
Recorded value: 292 mmHg
